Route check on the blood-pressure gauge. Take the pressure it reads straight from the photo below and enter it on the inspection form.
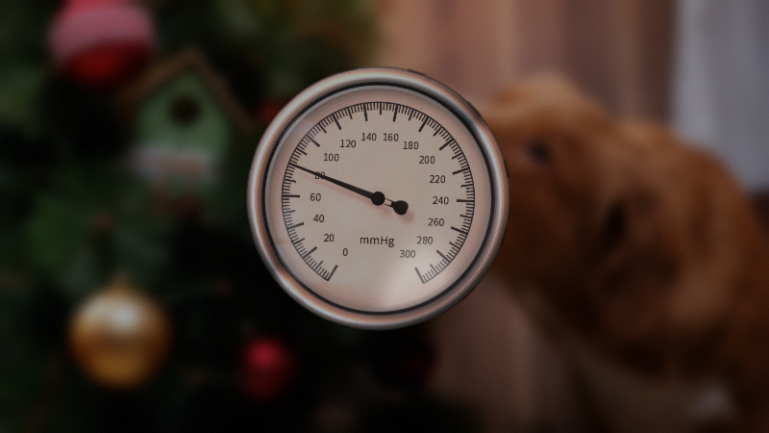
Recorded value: 80 mmHg
